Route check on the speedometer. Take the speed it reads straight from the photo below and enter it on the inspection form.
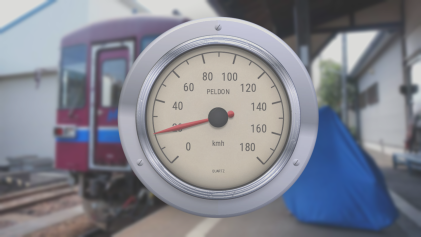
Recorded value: 20 km/h
